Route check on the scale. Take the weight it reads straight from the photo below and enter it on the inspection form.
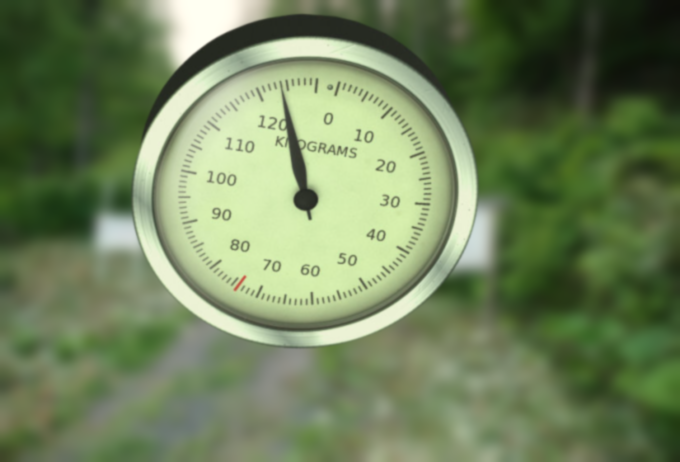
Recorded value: 124 kg
